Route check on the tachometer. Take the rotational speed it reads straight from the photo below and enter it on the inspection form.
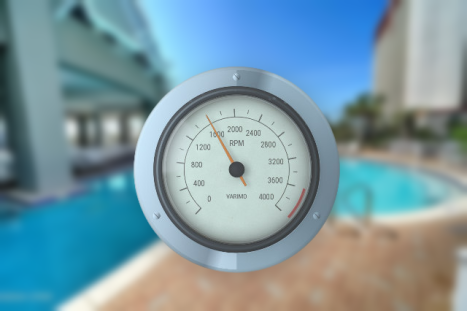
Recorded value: 1600 rpm
